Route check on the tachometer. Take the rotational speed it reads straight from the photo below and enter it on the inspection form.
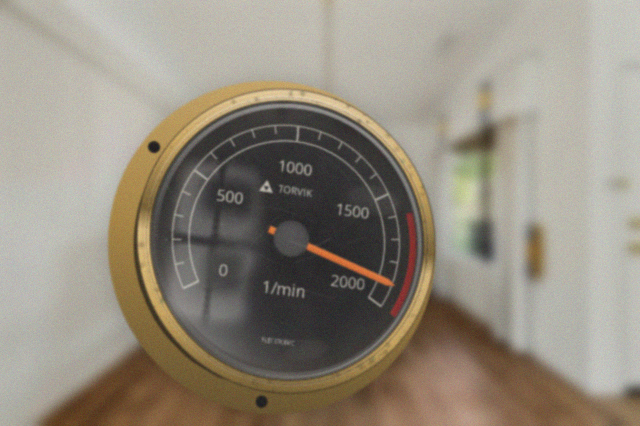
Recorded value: 1900 rpm
